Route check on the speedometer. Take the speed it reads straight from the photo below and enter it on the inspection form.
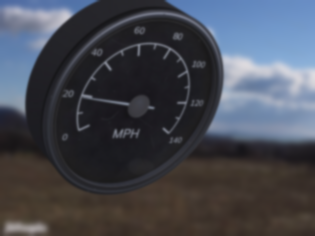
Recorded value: 20 mph
